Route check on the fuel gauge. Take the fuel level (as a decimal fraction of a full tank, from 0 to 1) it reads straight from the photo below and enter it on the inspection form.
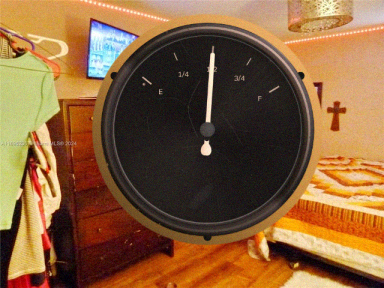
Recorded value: 0.5
